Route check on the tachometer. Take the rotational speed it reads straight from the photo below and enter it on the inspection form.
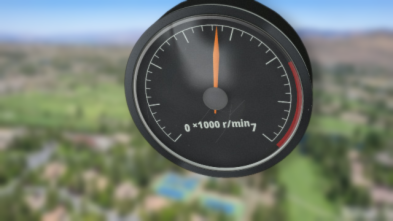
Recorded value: 3700 rpm
